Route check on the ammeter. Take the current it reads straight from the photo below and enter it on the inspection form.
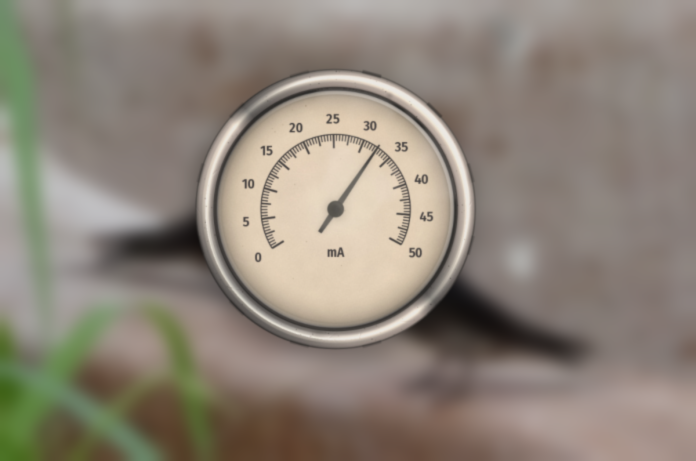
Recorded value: 32.5 mA
